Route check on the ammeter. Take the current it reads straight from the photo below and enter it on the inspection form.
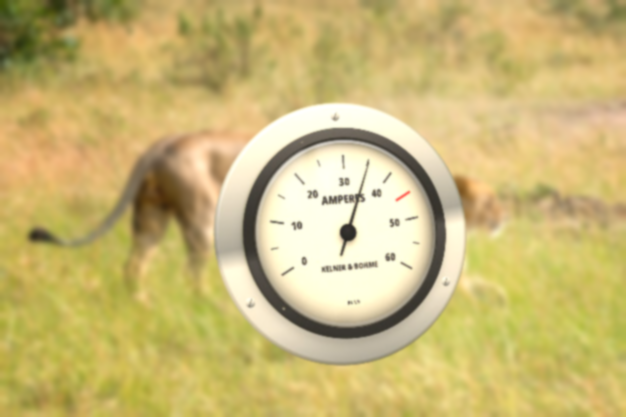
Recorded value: 35 A
